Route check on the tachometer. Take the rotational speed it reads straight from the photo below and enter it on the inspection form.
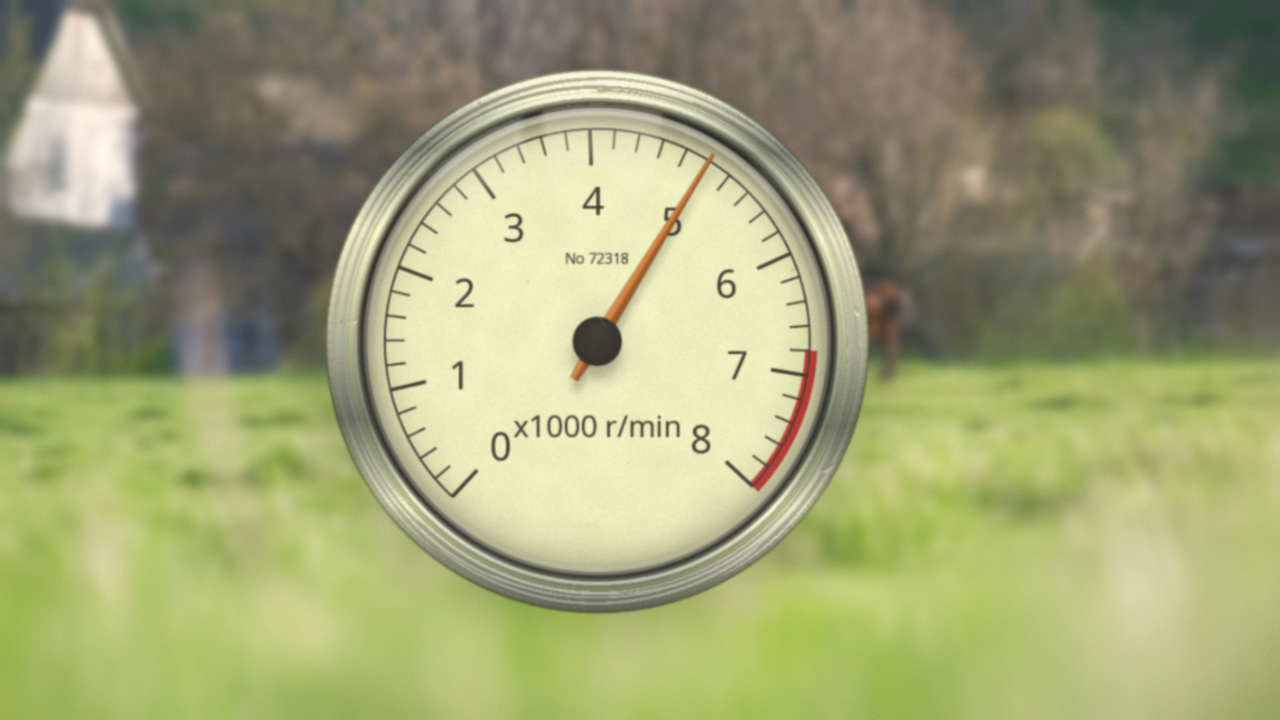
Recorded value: 5000 rpm
